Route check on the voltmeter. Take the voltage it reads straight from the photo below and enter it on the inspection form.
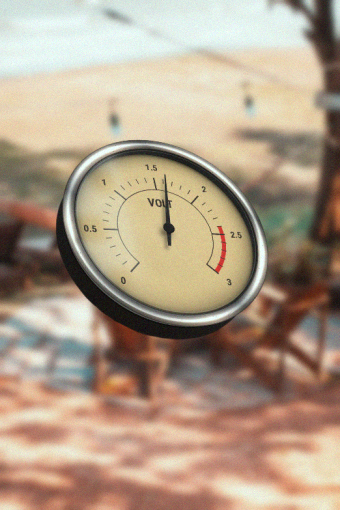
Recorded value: 1.6 V
